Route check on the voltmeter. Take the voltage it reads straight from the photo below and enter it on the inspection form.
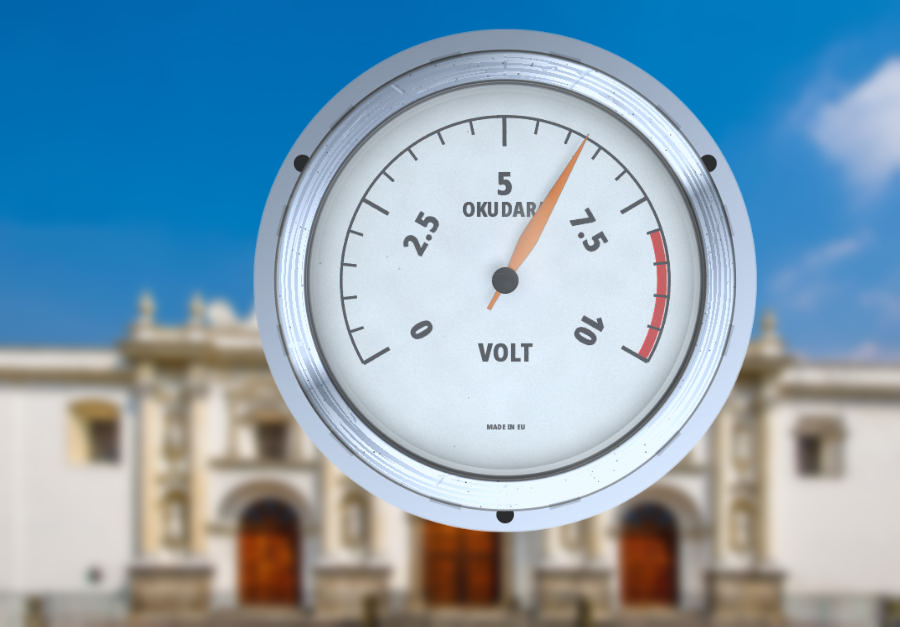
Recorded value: 6.25 V
